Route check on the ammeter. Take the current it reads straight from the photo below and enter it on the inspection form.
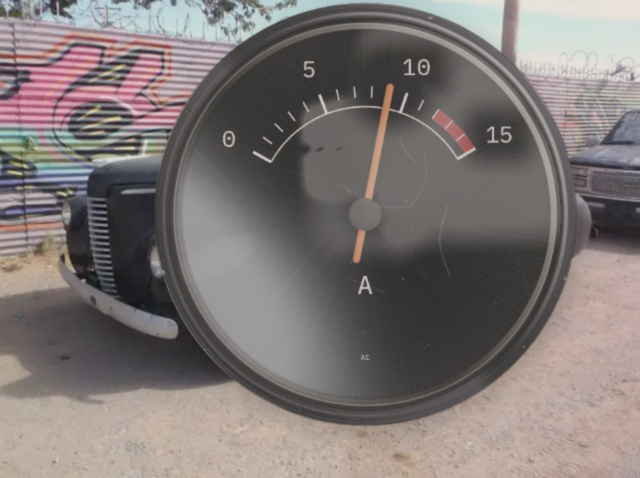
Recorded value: 9 A
